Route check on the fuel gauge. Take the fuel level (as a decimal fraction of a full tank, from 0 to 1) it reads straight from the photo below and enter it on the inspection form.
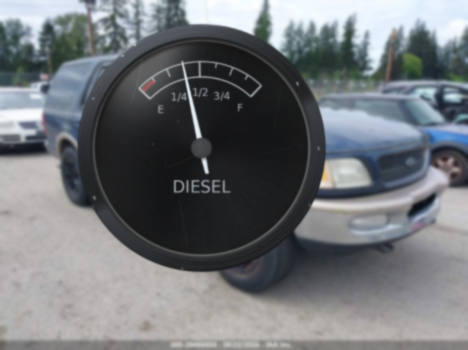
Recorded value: 0.375
